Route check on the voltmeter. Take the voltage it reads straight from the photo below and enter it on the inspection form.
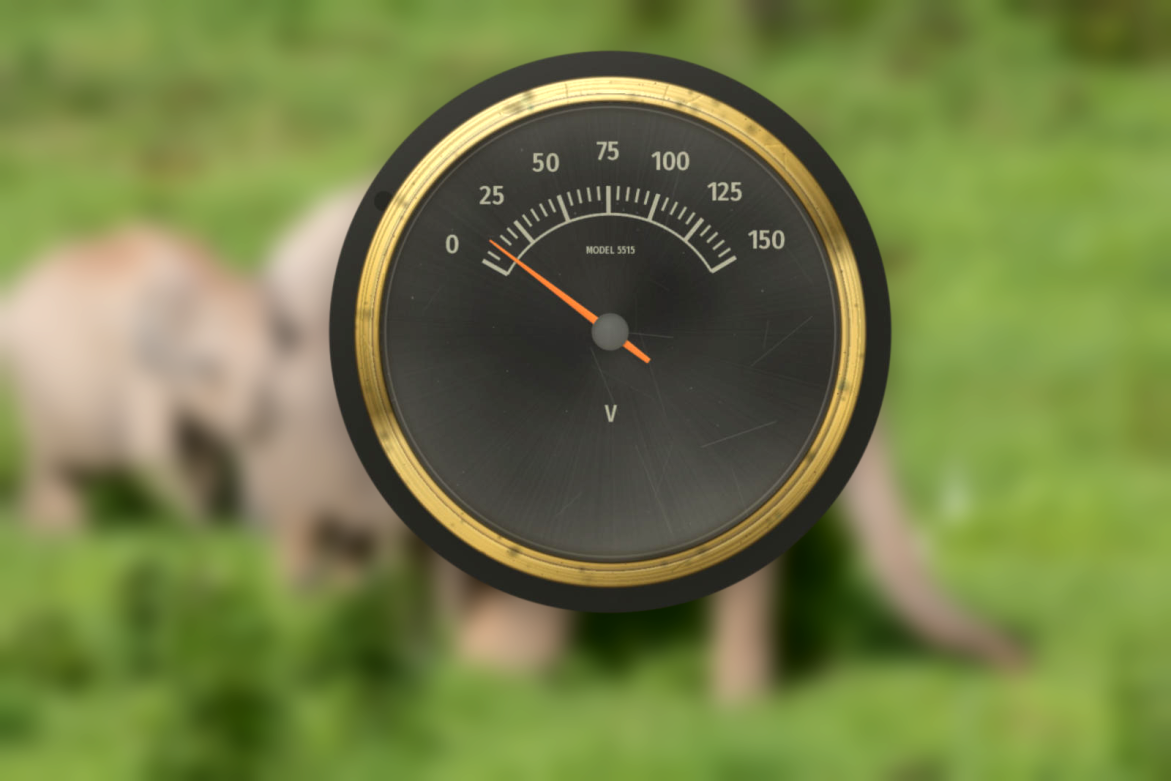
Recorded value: 10 V
